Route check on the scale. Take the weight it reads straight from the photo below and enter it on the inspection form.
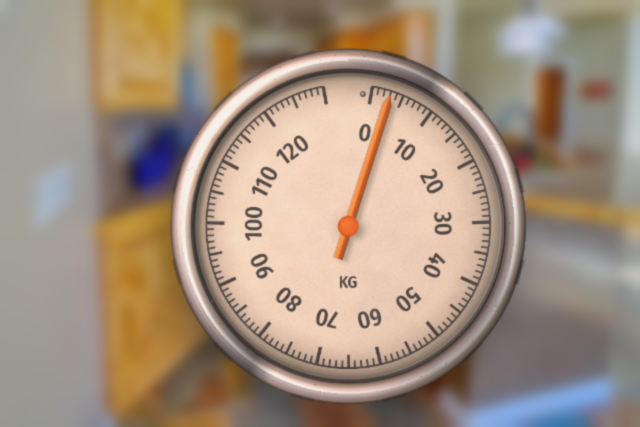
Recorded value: 3 kg
